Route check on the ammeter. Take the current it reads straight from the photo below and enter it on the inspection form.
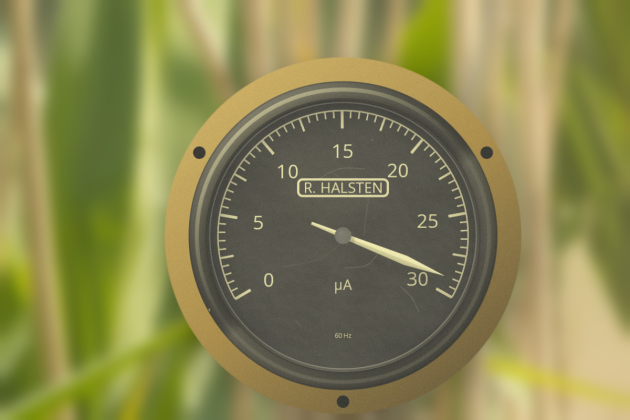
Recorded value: 29 µA
